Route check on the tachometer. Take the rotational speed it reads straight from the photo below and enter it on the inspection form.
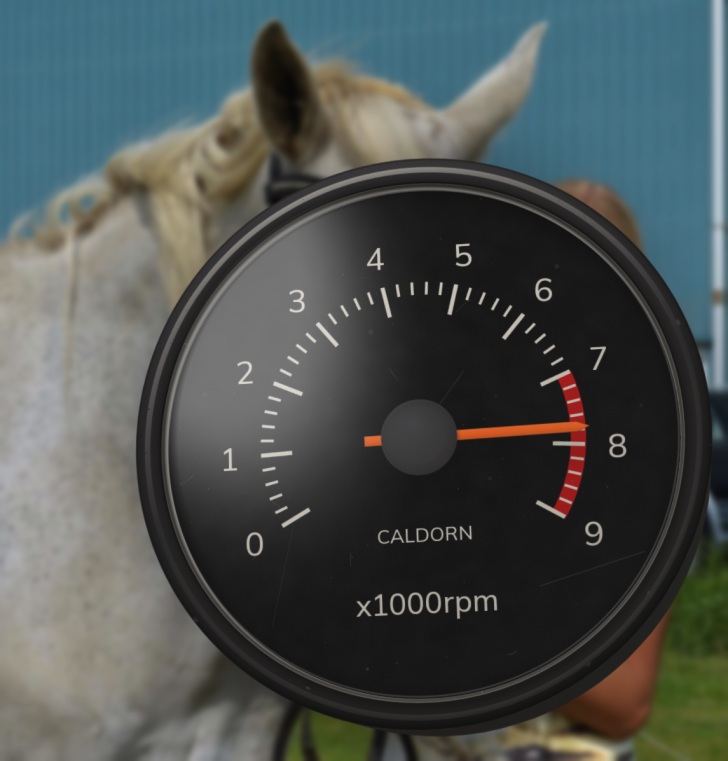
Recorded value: 7800 rpm
